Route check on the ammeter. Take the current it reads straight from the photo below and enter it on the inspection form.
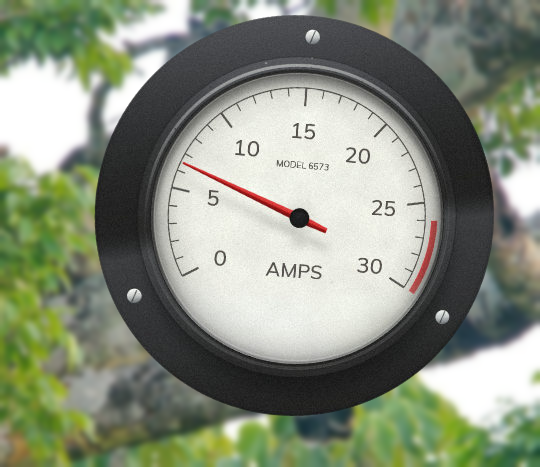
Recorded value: 6.5 A
